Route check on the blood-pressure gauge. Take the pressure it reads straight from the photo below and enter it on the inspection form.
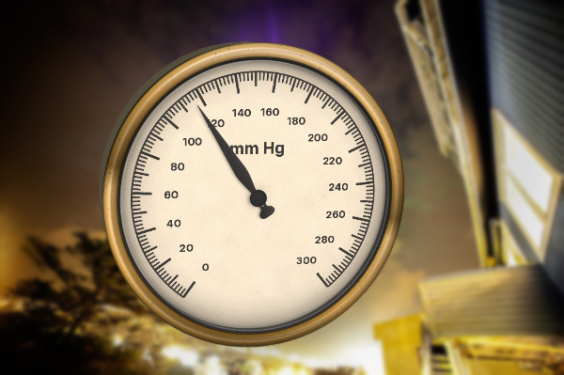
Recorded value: 116 mmHg
